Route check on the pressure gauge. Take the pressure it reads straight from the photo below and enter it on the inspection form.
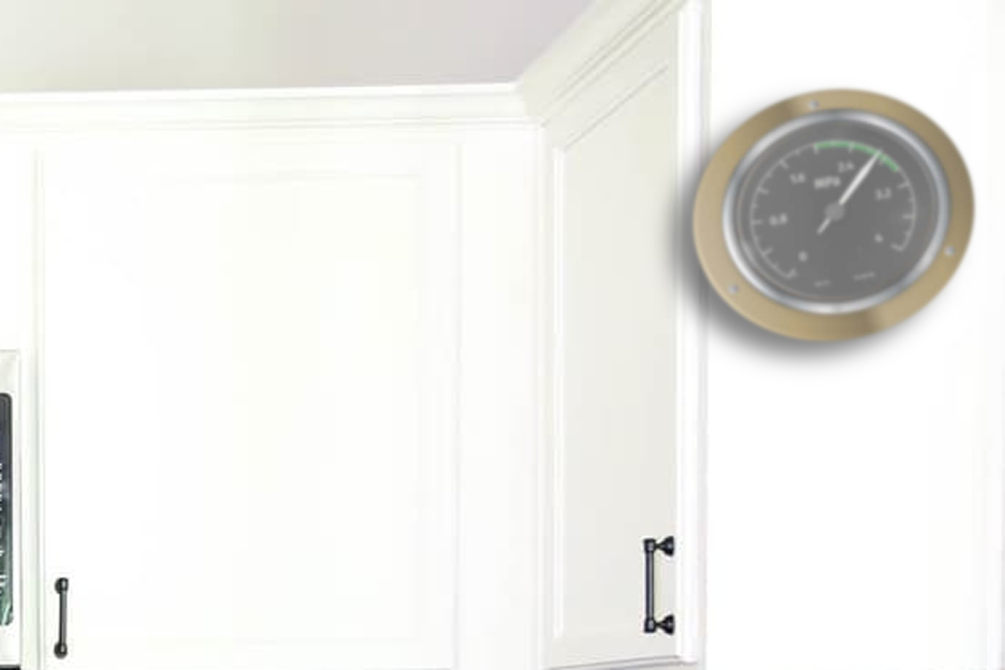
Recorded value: 2.7 MPa
